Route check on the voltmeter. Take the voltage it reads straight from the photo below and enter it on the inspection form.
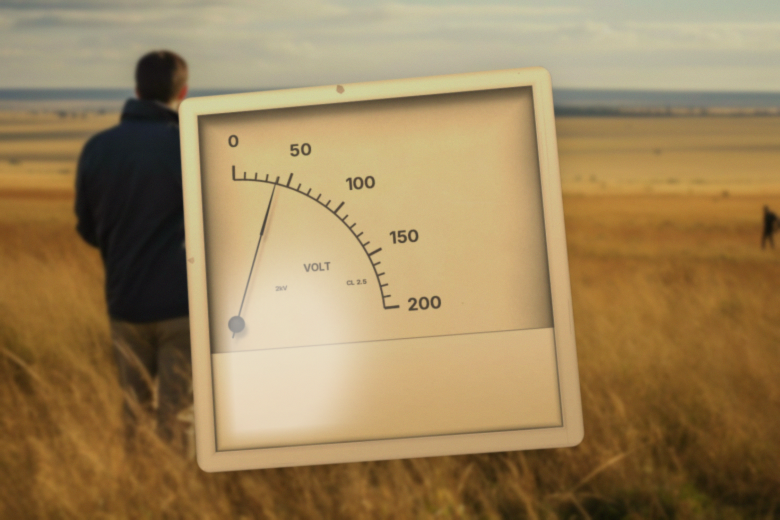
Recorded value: 40 V
